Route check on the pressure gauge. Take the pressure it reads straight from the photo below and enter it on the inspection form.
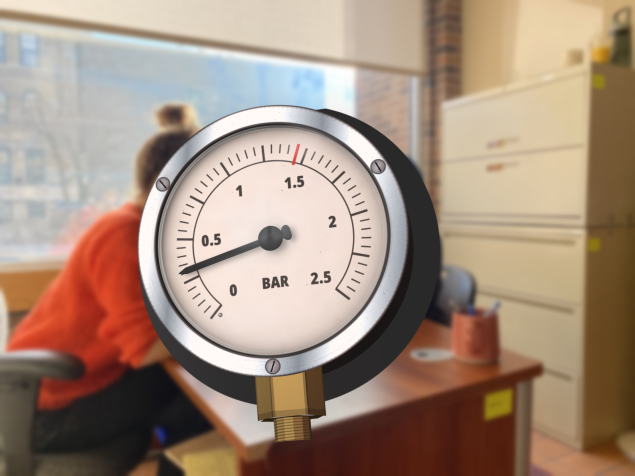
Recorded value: 0.3 bar
